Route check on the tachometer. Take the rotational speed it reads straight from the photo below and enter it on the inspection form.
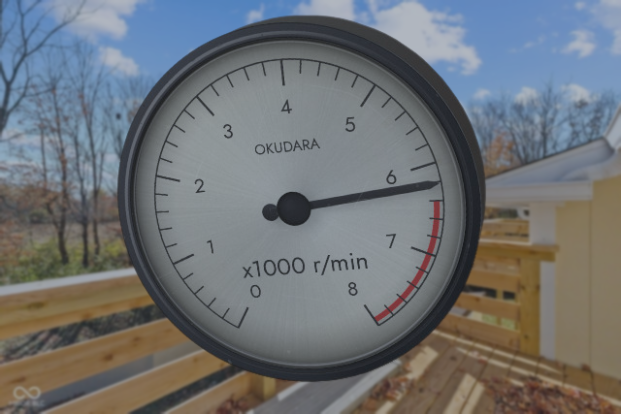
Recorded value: 6200 rpm
